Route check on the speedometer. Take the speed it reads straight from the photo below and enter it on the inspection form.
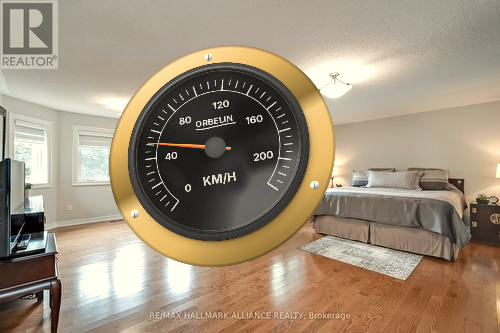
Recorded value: 50 km/h
